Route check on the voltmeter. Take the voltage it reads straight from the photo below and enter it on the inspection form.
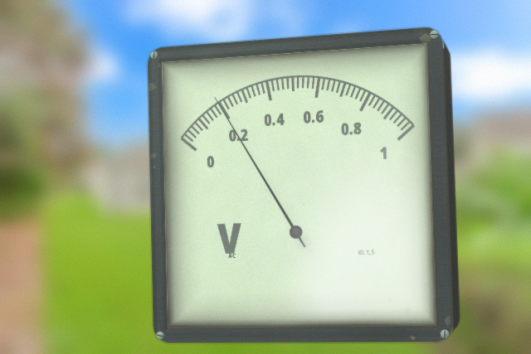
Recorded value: 0.2 V
